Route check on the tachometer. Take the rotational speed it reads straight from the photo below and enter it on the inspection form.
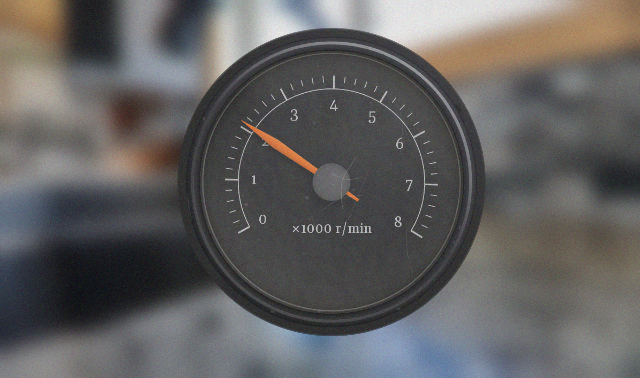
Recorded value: 2100 rpm
